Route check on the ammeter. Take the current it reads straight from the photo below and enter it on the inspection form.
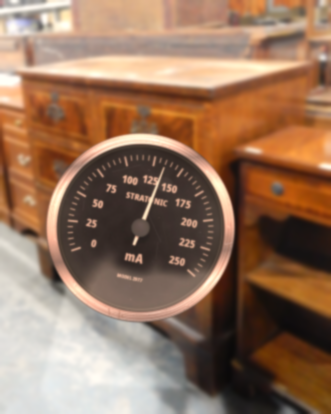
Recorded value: 135 mA
